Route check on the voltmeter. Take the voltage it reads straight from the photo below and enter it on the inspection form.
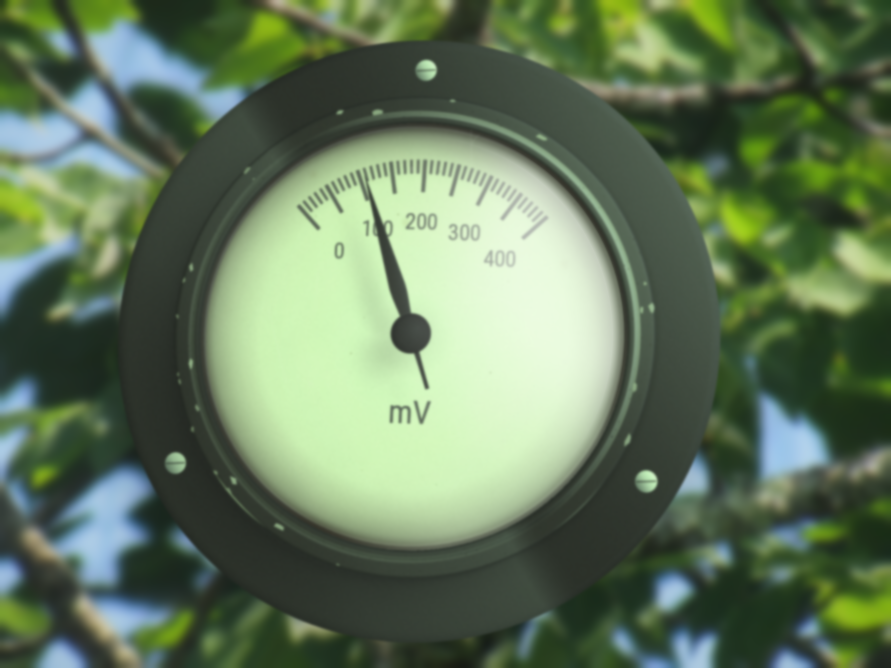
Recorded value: 110 mV
